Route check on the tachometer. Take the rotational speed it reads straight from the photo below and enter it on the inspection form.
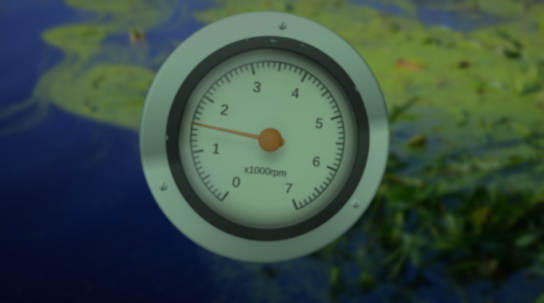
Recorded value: 1500 rpm
